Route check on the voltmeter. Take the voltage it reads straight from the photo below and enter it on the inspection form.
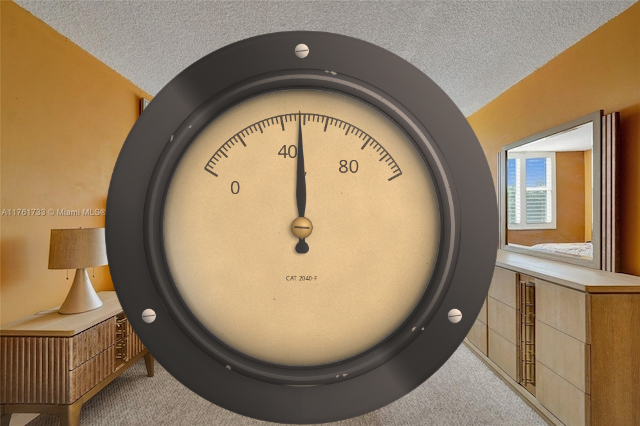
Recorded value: 48 V
